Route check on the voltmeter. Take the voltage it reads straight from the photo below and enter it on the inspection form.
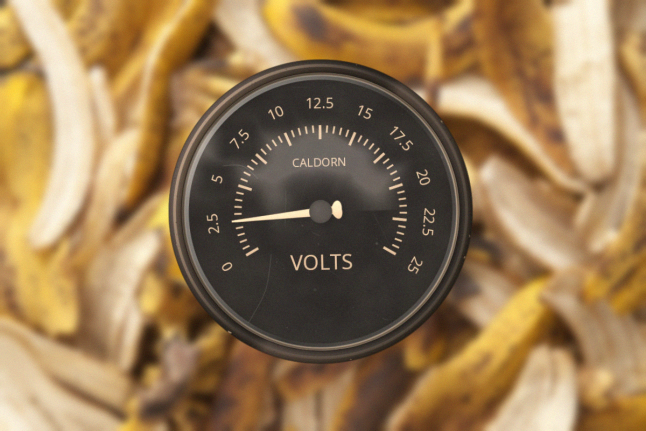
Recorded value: 2.5 V
